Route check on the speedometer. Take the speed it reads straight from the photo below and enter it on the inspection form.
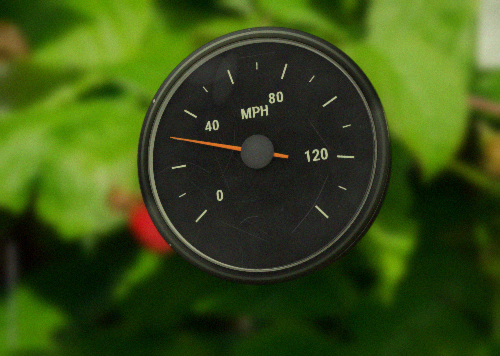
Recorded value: 30 mph
